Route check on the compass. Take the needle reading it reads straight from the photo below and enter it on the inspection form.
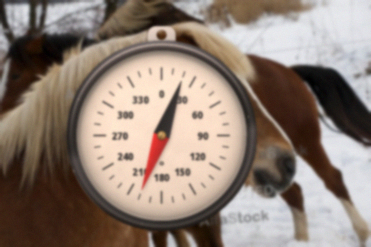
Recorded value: 200 °
